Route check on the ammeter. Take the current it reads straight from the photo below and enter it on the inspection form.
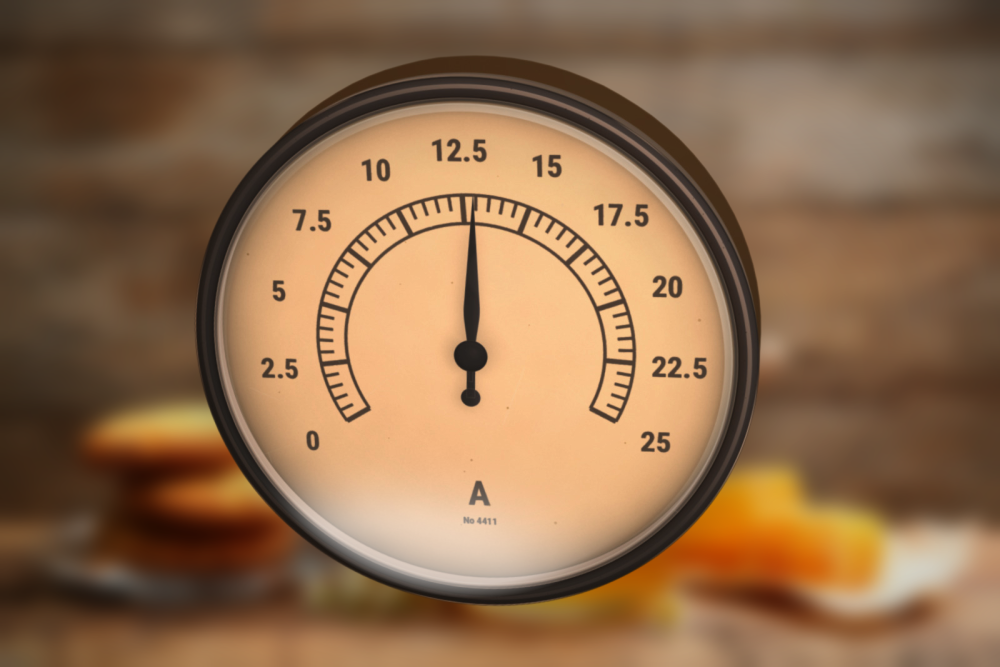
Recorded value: 13 A
